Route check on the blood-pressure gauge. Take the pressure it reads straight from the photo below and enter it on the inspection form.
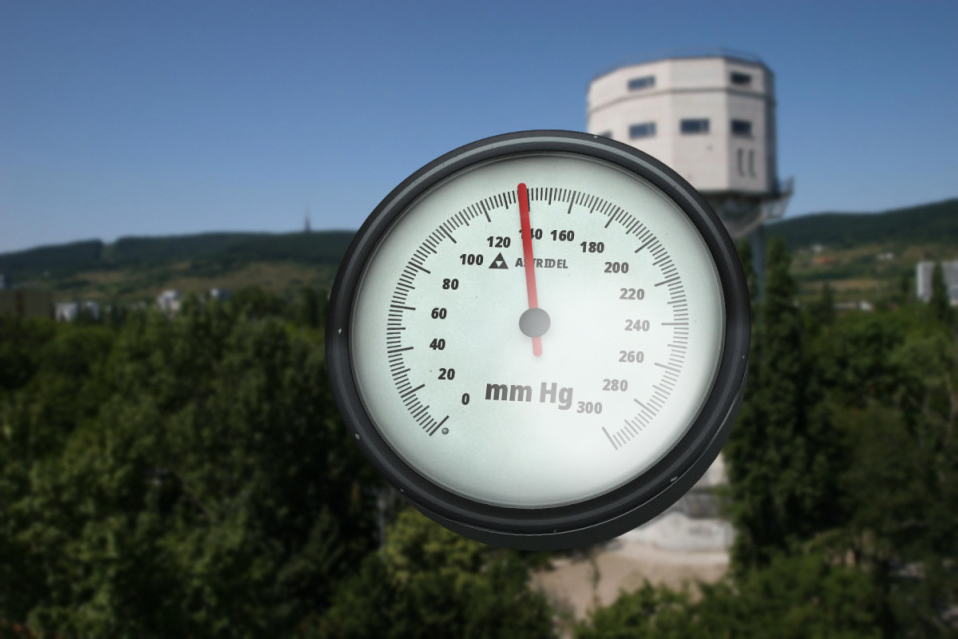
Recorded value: 138 mmHg
